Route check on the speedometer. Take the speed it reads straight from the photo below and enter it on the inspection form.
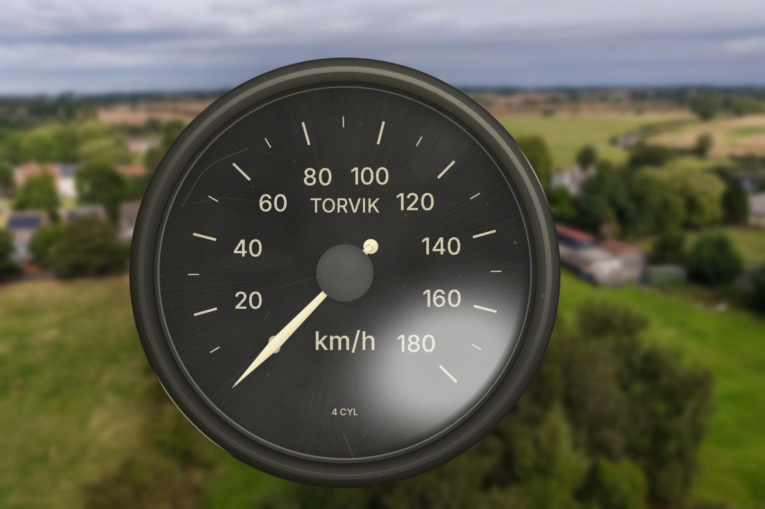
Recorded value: 0 km/h
